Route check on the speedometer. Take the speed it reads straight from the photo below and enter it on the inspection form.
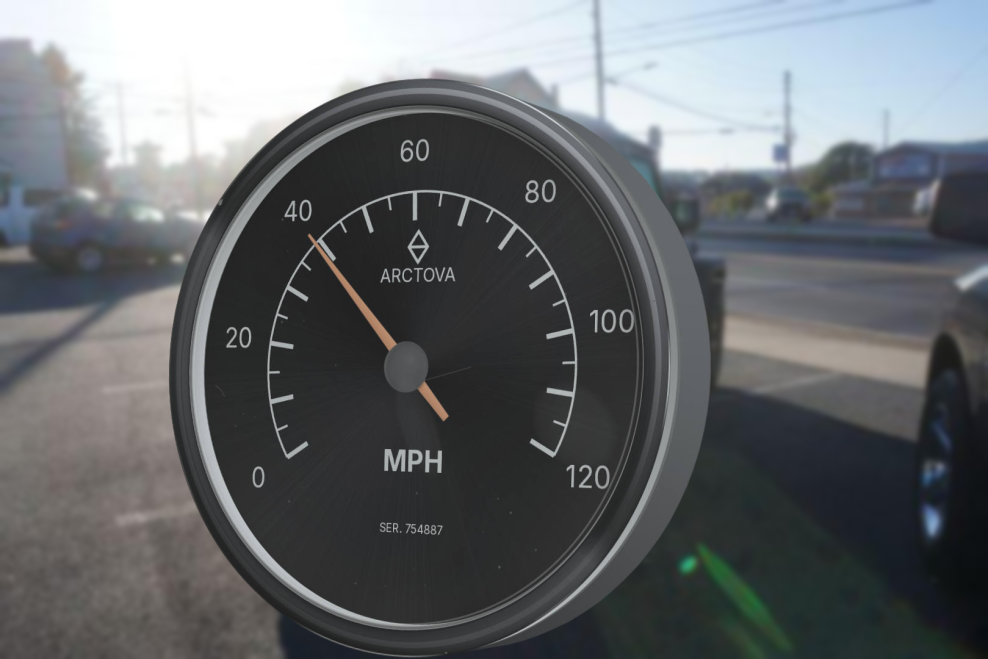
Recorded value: 40 mph
